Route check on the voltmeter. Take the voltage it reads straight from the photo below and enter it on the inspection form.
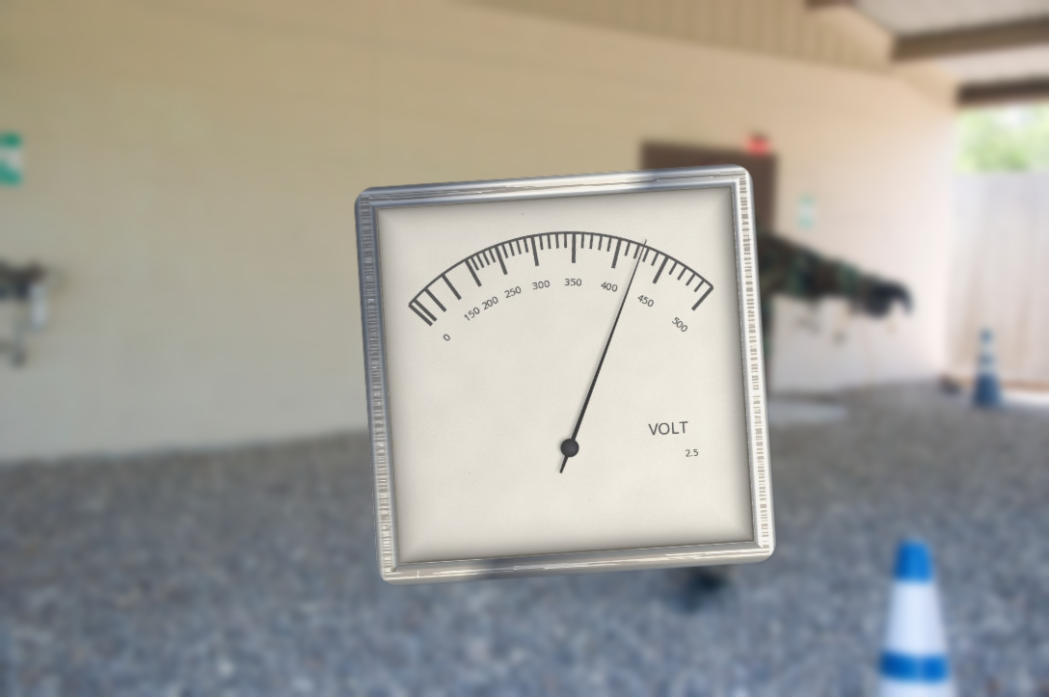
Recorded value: 425 V
